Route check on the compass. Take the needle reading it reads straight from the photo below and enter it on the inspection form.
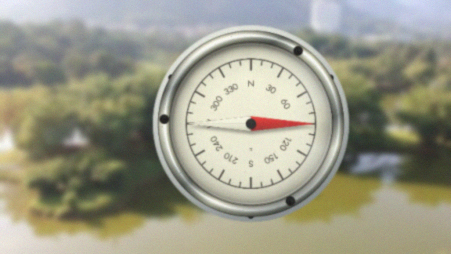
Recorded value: 90 °
